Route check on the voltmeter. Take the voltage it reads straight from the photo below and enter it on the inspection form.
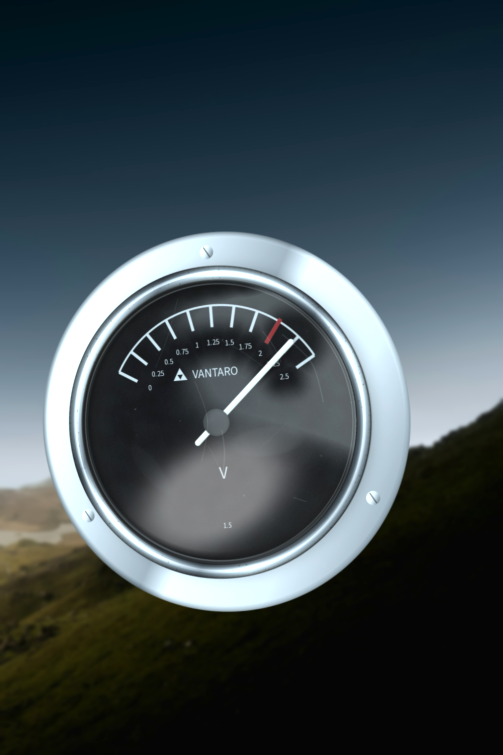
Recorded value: 2.25 V
